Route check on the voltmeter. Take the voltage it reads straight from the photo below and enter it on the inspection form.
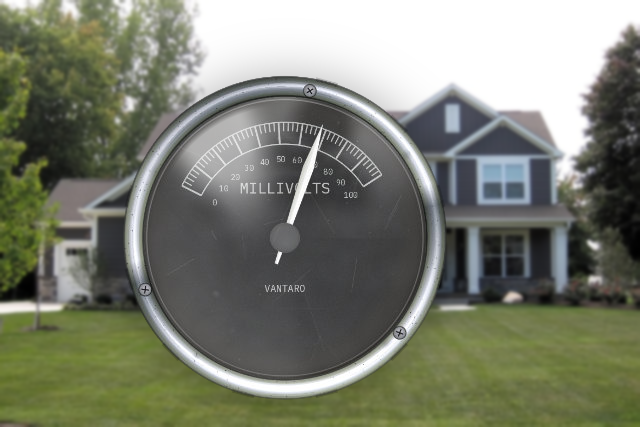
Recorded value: 68 mV
